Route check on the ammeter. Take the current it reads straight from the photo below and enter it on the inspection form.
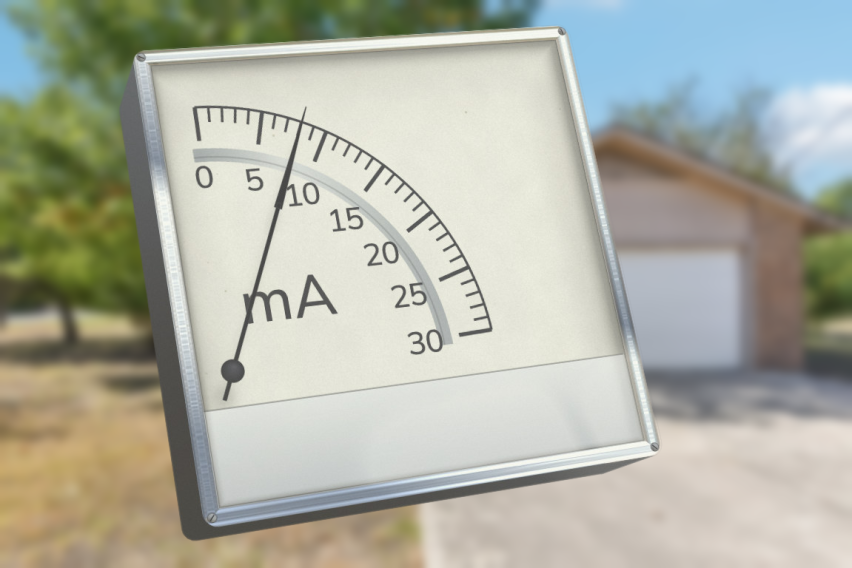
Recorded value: 8 mA
